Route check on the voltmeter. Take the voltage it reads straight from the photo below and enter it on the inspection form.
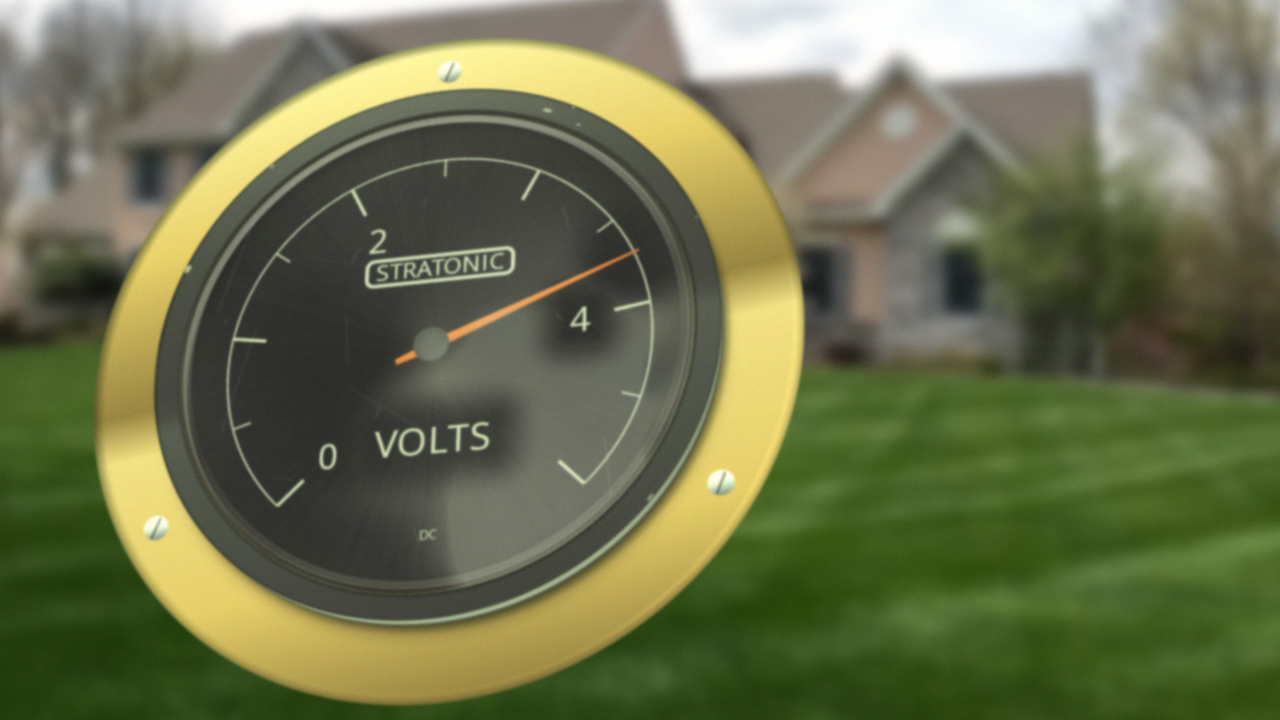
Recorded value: 3.75 V
